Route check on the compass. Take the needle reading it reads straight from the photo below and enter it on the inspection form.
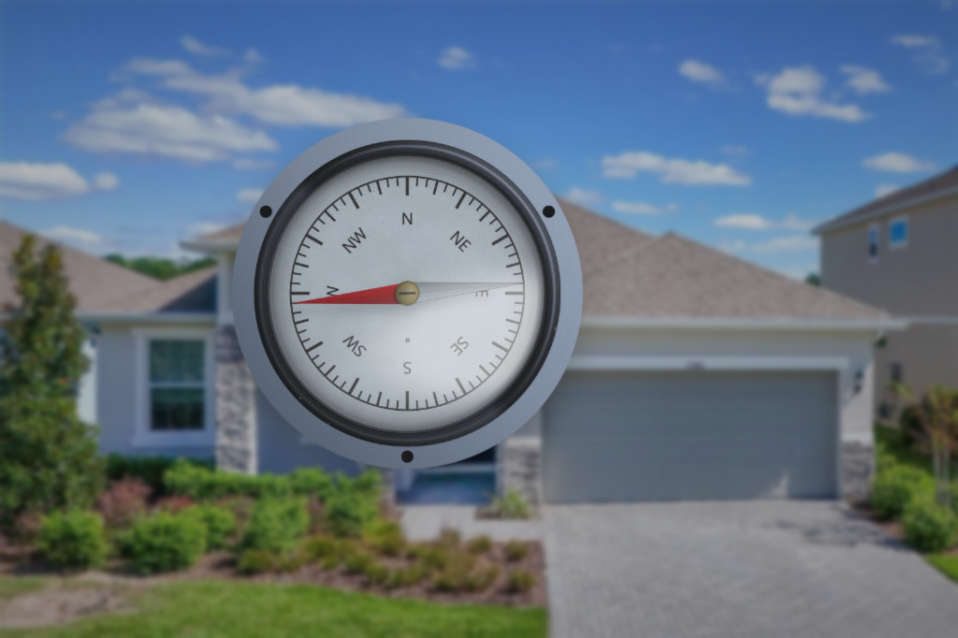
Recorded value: 265 °
